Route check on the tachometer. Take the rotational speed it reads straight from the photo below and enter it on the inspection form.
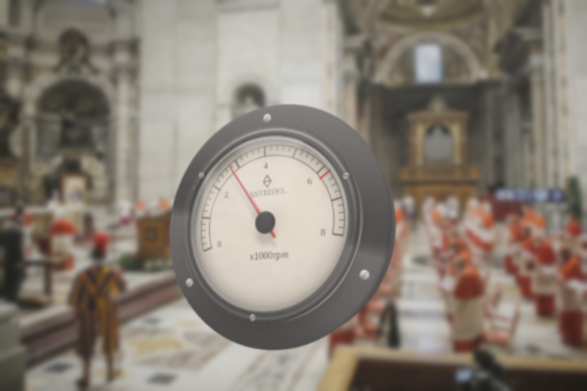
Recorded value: 2800 rpm
